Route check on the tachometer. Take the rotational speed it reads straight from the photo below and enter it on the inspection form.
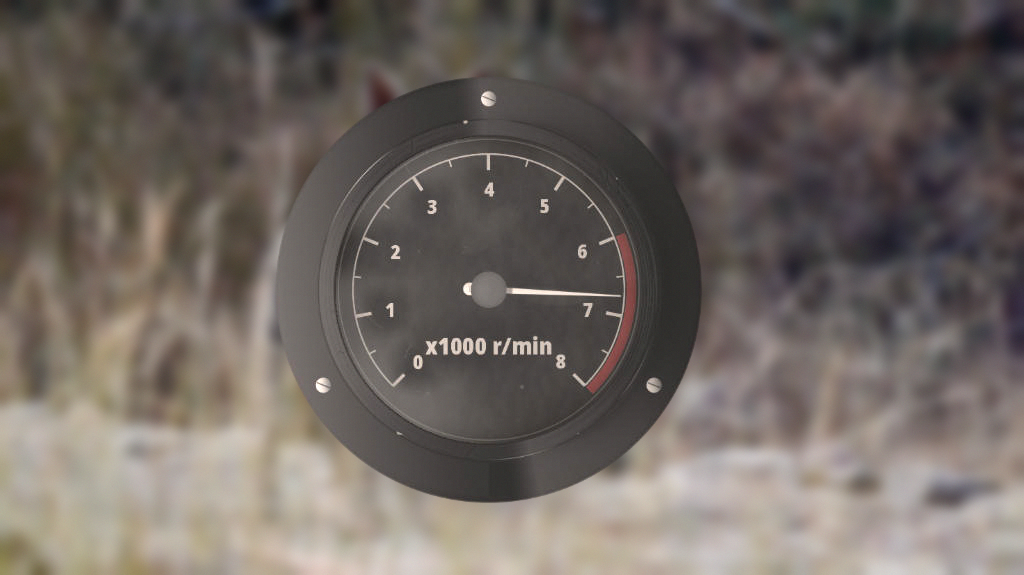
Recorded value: 6750 rpm
